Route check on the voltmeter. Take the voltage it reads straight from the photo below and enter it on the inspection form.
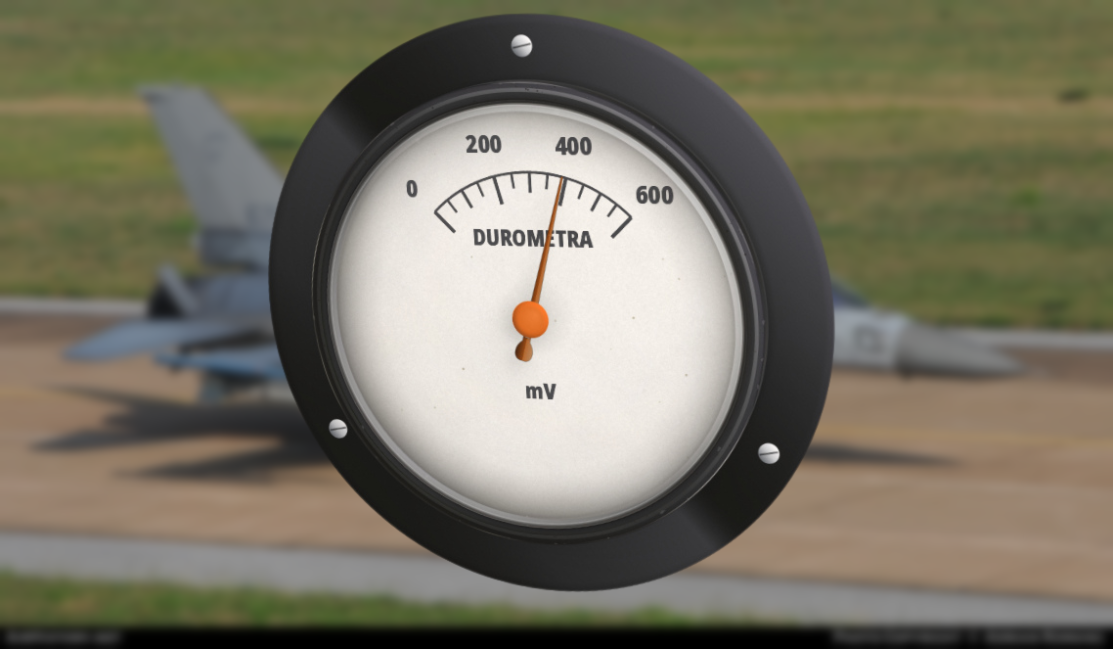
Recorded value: 400 mV
